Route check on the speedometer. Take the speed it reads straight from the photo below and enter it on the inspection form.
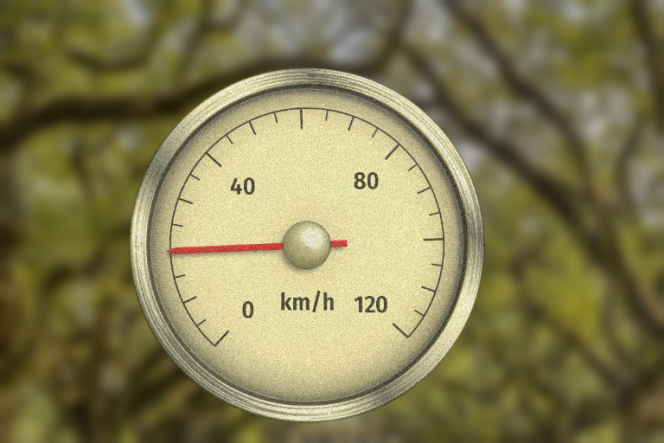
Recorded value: 20 km/h
